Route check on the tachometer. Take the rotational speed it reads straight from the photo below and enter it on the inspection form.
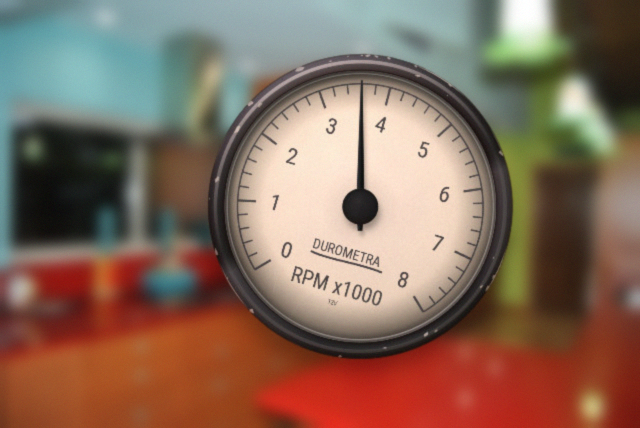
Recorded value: 3600 rpm
